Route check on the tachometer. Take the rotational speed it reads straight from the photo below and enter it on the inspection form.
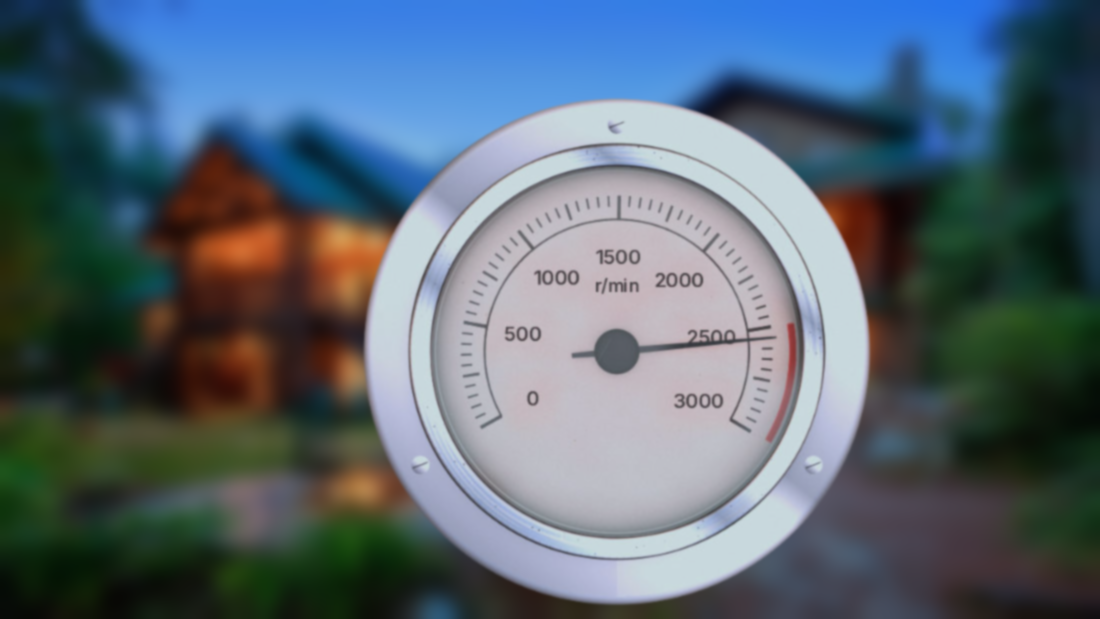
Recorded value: 2550 rpm
